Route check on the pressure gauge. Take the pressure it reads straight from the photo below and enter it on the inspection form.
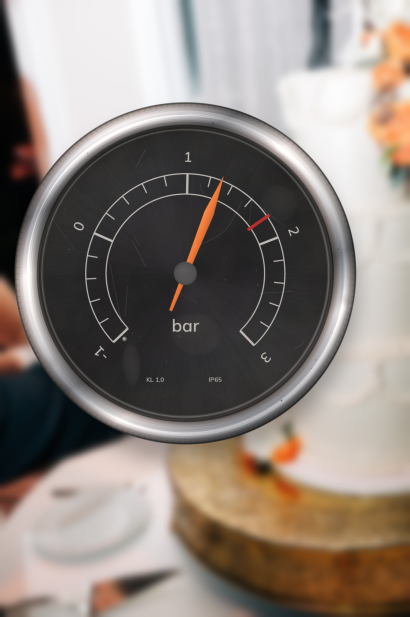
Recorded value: 1.3 bar
